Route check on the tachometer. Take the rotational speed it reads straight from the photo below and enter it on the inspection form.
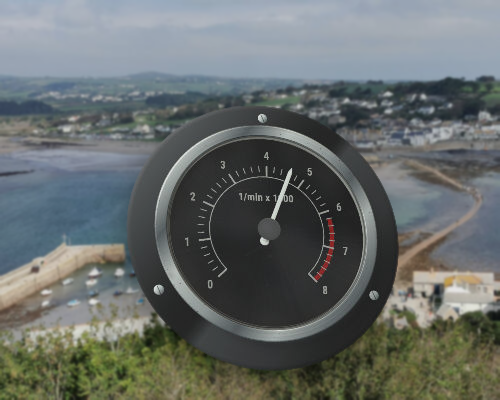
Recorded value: 4600 rpm
